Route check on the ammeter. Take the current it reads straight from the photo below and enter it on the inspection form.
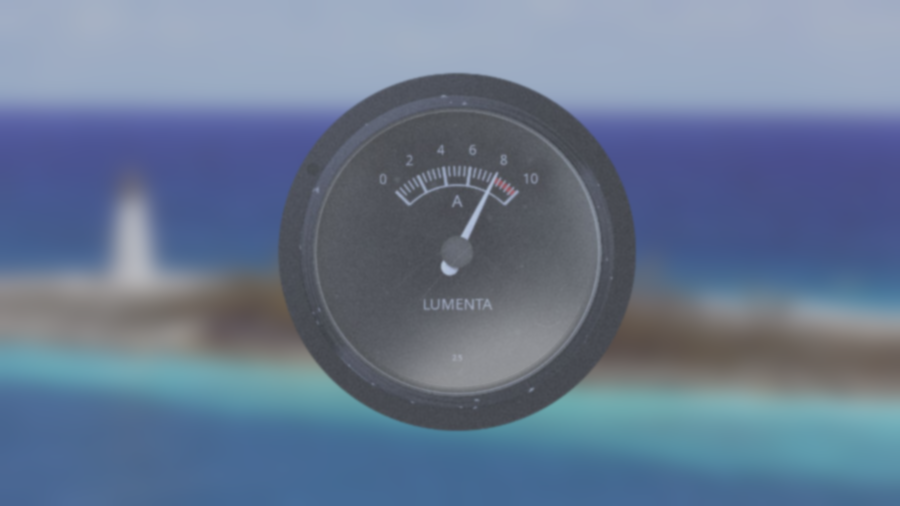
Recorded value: 8 A
